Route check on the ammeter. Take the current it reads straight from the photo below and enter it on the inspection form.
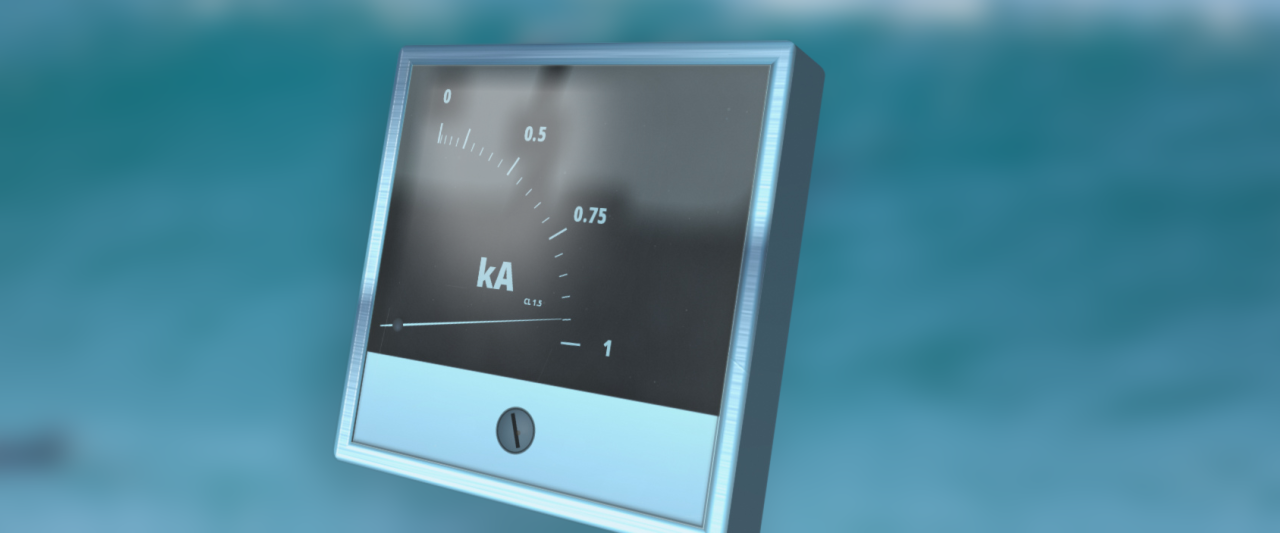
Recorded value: 0.95 kA
